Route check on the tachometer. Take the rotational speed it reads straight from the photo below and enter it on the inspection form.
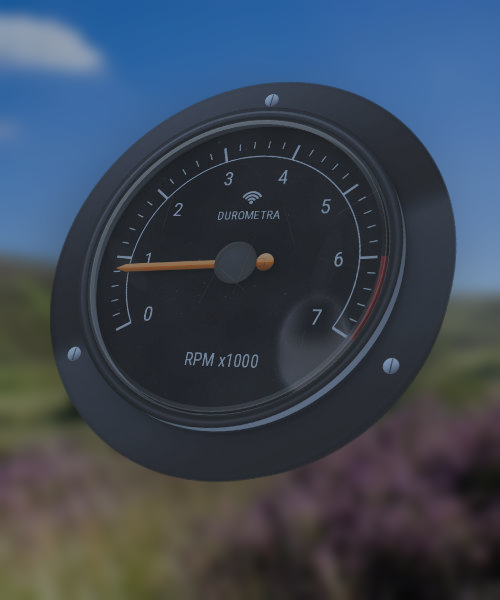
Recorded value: 800 rpm
